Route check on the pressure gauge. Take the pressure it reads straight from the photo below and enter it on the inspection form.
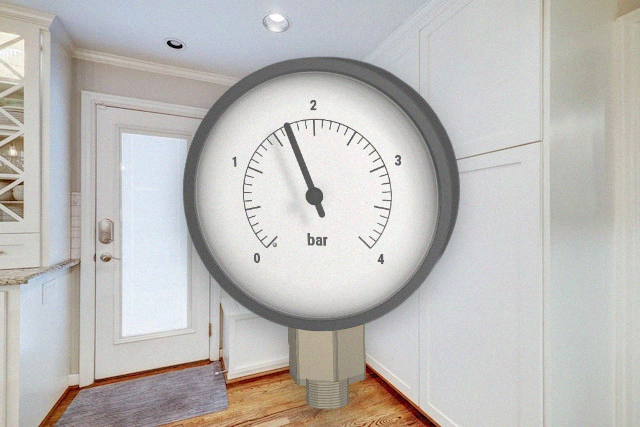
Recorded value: 1.7 bar
